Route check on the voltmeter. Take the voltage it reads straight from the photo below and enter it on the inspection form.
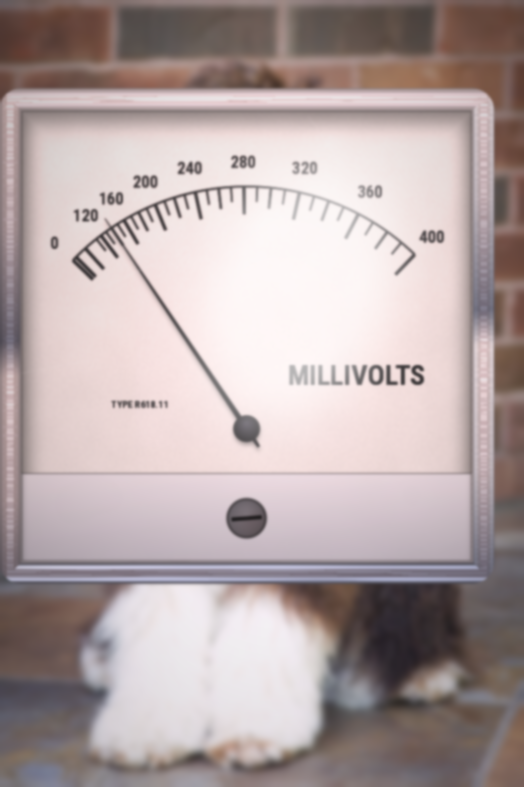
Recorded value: 140 mV
